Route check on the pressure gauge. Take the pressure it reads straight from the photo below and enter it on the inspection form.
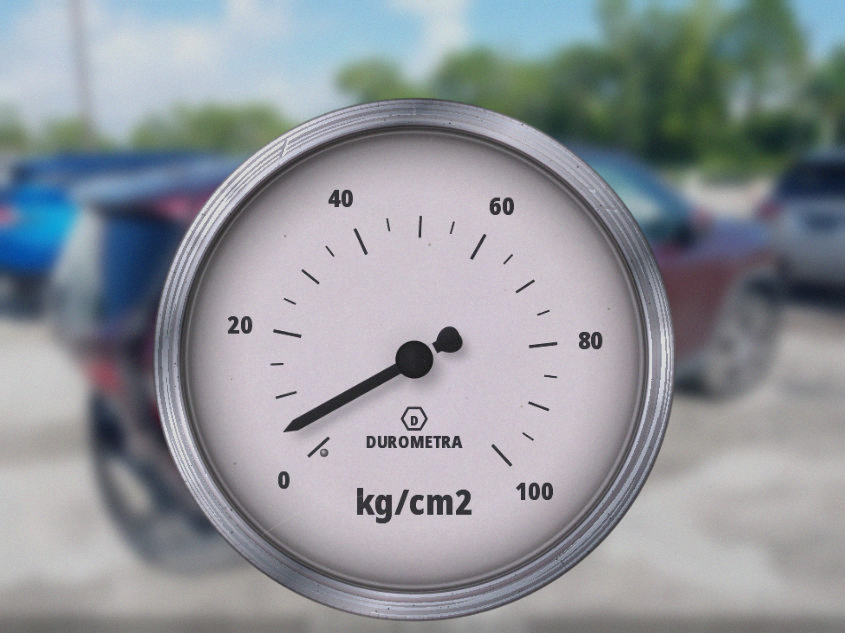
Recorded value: 5 kg/cm²
